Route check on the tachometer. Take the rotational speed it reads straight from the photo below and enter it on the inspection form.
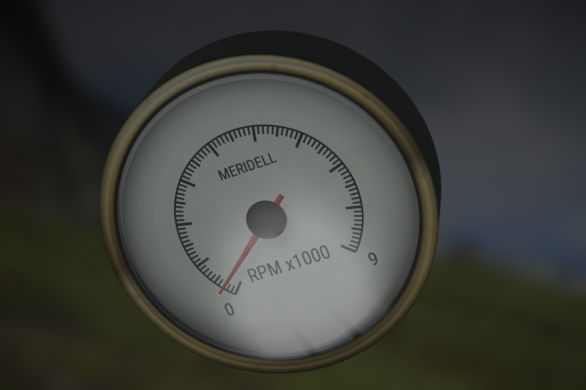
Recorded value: 300 rpm
